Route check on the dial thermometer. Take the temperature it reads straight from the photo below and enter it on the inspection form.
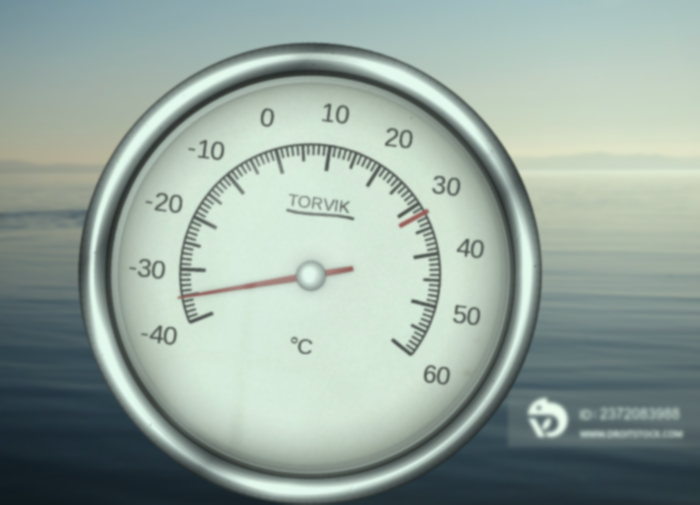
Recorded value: -35 °C
